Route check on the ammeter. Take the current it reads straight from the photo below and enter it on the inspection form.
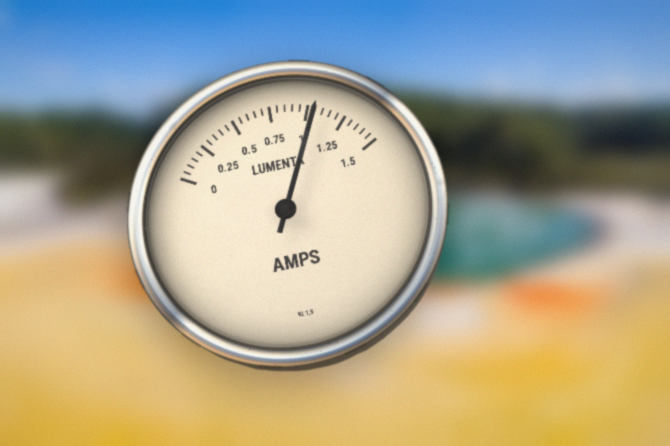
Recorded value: 1.05 A
